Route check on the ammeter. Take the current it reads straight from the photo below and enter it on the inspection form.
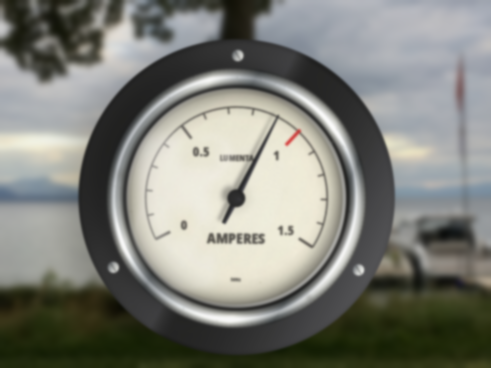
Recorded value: 0.9 A
